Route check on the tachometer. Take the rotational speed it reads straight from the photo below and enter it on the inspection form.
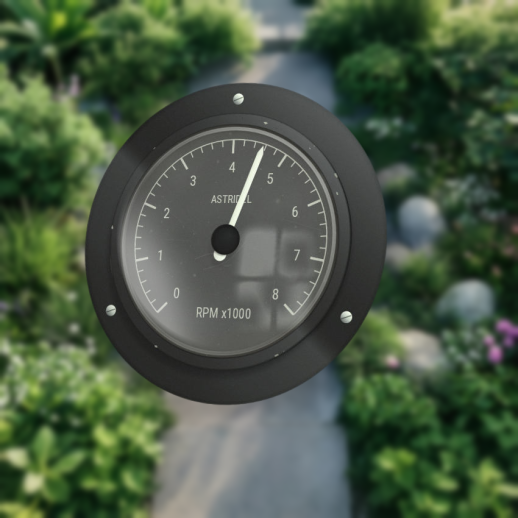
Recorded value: 4600 rpm
